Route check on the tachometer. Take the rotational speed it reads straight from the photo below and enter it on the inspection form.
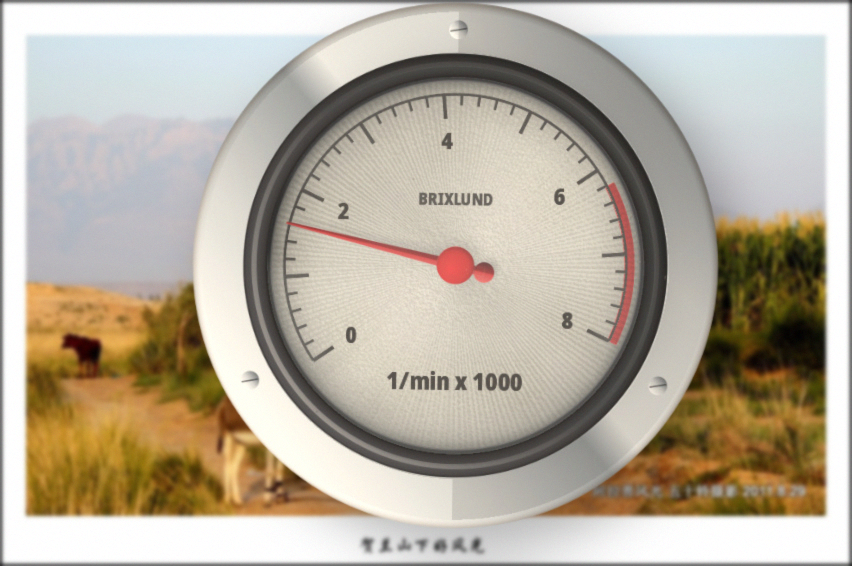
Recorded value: 1600 rpm
